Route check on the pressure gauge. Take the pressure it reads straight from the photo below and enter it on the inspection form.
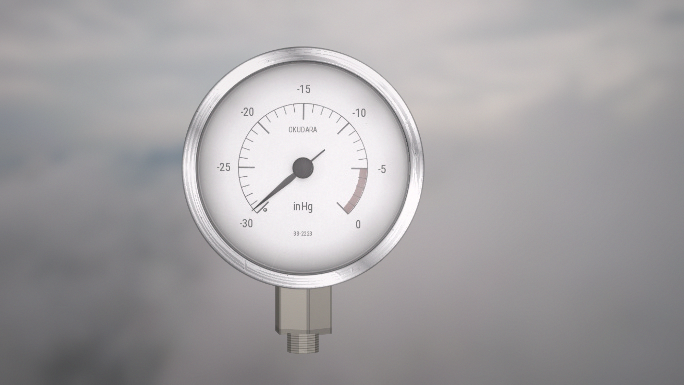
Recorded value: -29.5 inHg
